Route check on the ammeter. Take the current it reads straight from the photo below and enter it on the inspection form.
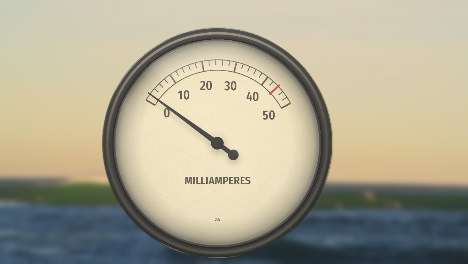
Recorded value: 2 mA
